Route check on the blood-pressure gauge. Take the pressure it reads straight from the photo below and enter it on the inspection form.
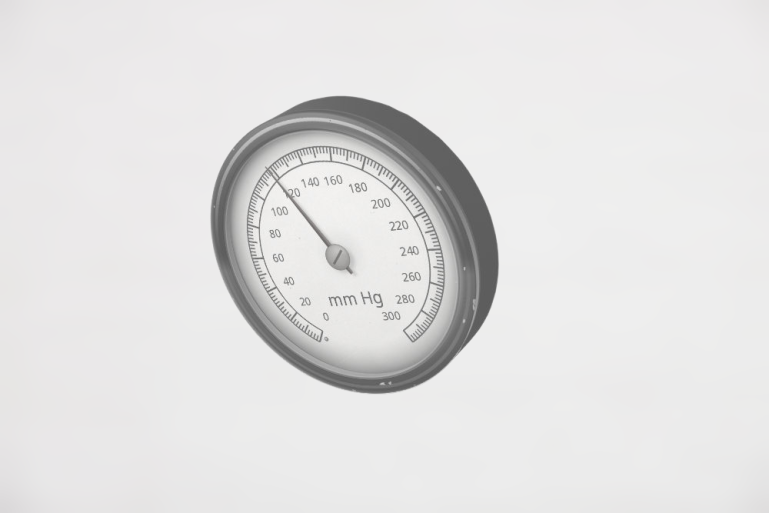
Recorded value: 120 mmHg
